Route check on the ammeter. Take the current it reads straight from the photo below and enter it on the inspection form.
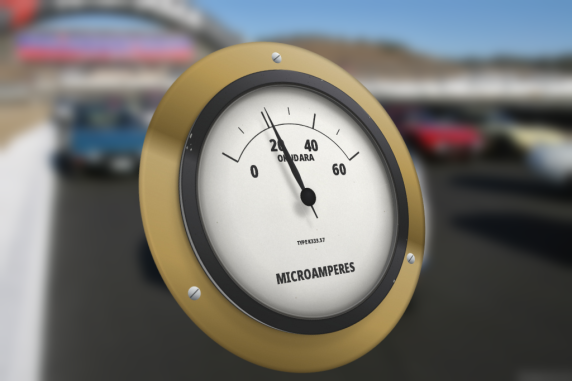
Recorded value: 20 µA
